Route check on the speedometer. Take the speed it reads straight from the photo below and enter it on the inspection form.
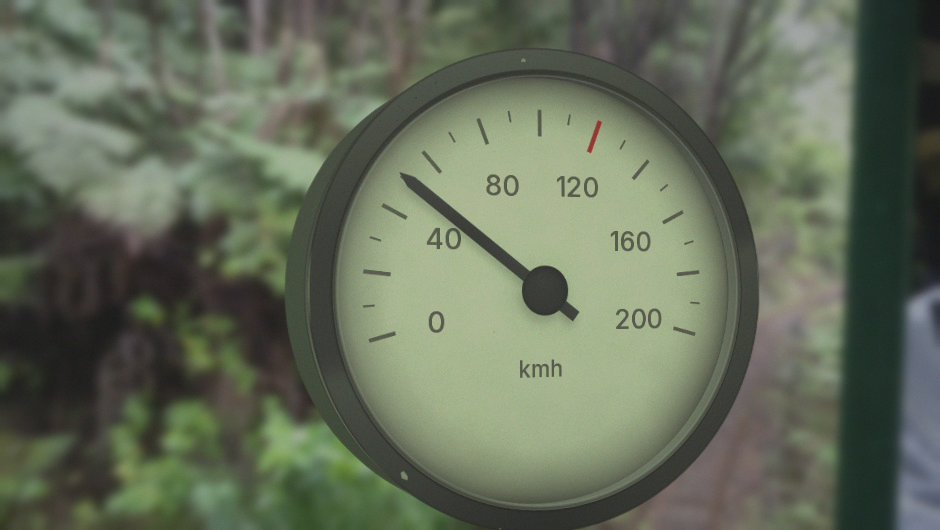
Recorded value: 50 km/h
